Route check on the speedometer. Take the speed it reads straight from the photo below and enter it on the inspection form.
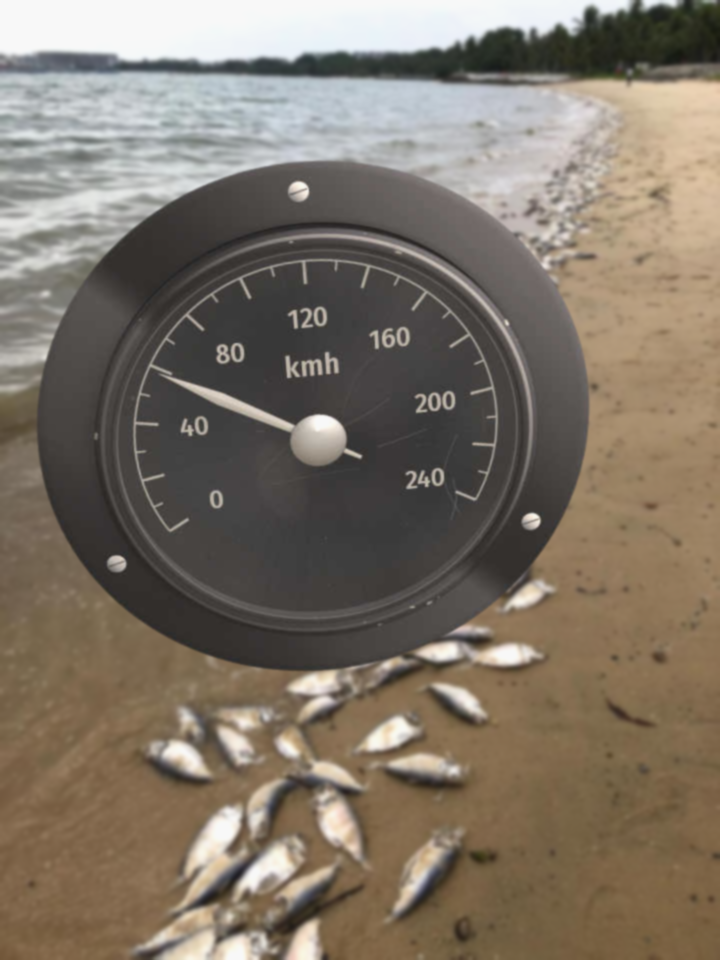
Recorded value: 60 km/h
